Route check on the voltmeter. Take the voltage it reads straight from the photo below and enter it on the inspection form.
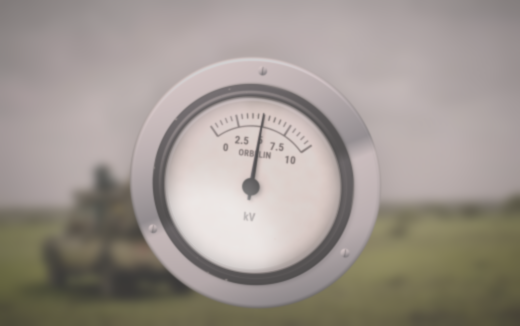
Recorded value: 5 kV
